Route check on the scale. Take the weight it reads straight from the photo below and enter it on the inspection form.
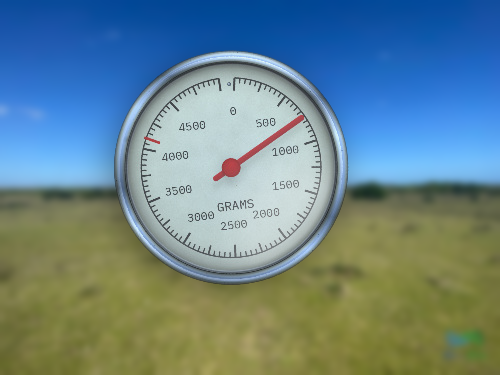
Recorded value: 750 g
